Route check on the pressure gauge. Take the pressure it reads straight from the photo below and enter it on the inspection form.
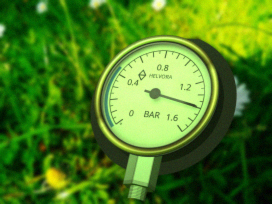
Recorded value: 1.4 bar
